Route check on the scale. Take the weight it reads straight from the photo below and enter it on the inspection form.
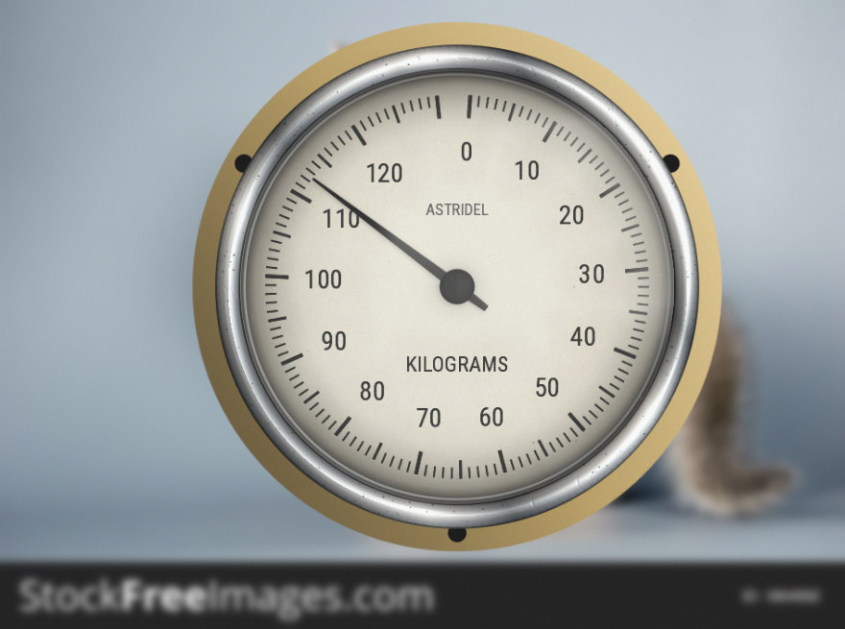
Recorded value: 112.5 kg
